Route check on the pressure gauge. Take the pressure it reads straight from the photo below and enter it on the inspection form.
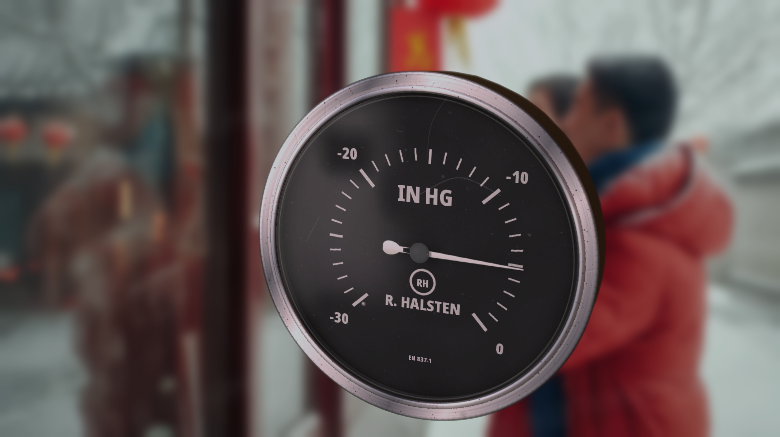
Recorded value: -5 inHg
